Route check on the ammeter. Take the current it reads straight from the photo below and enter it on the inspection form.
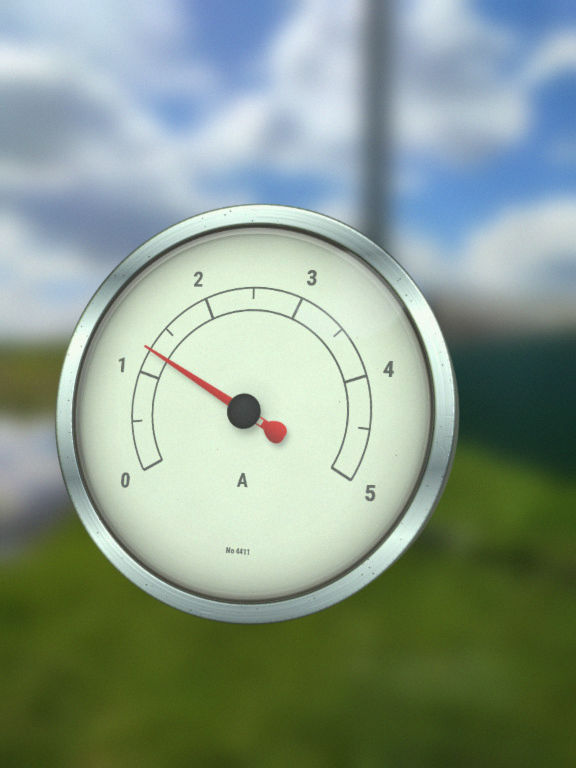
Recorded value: 1.25 A
